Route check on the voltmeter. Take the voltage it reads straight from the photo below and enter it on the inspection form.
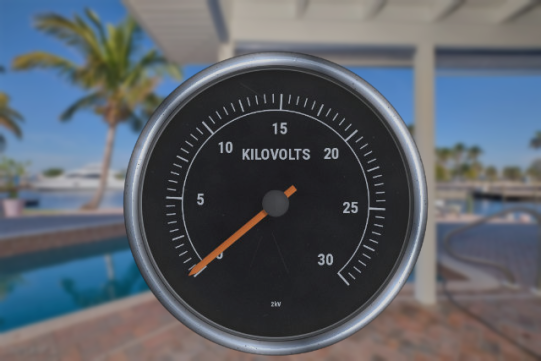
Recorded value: 0.25 kV
